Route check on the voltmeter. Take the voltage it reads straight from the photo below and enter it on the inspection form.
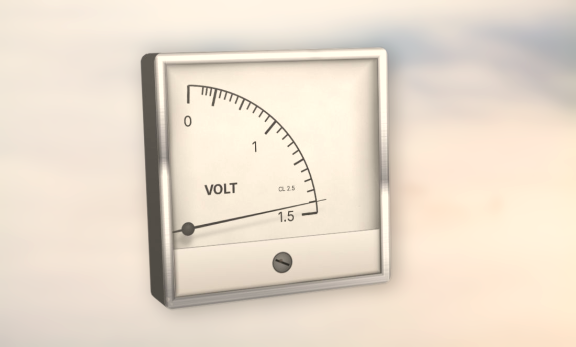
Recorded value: 1.45 V
